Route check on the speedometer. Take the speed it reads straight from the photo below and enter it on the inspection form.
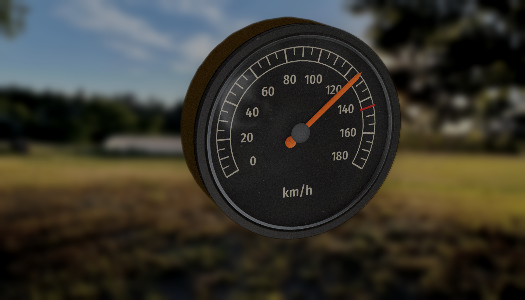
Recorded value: 125 km/h
